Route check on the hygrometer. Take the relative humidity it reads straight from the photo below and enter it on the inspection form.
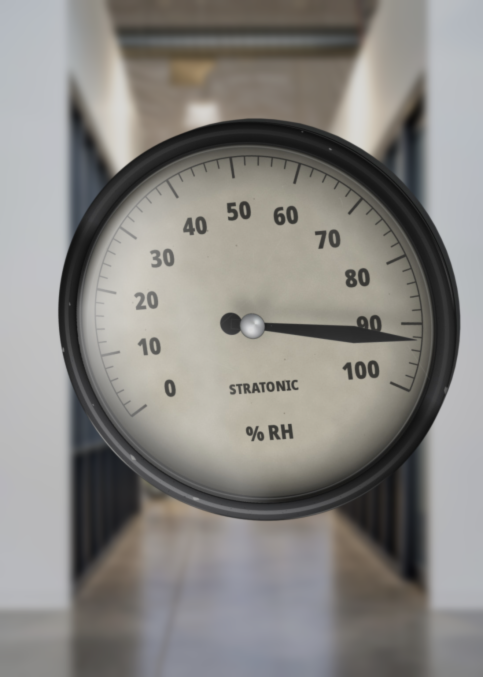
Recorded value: 92 %
